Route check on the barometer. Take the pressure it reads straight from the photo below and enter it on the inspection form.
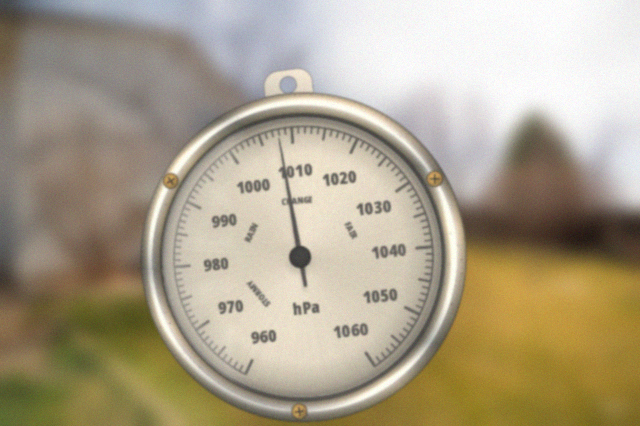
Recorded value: 1008 hPa
